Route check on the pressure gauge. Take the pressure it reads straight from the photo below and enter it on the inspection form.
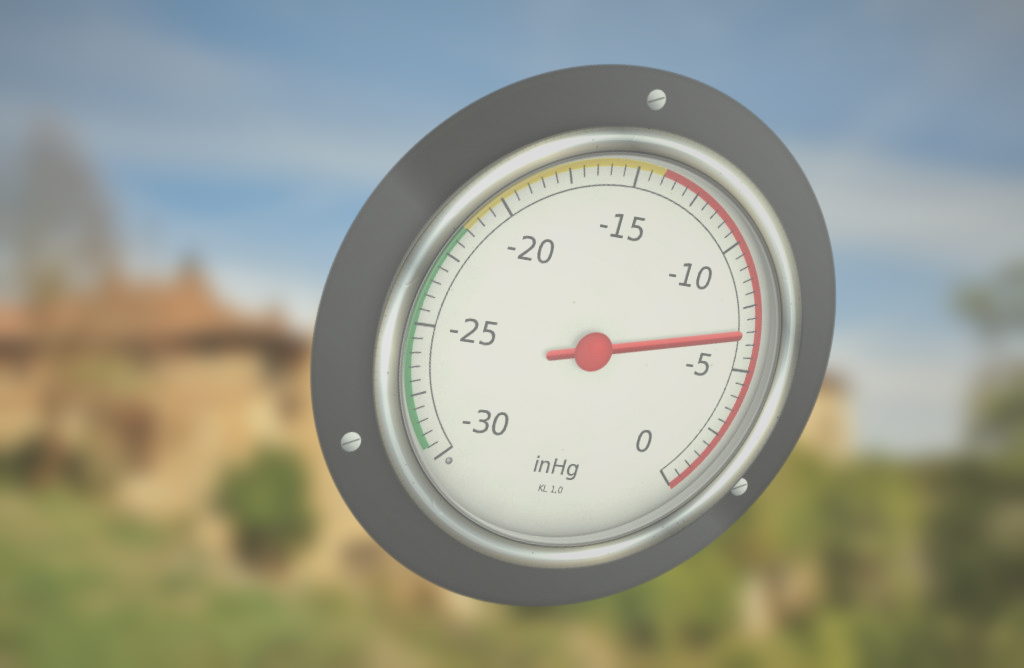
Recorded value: -6.5 inHg
